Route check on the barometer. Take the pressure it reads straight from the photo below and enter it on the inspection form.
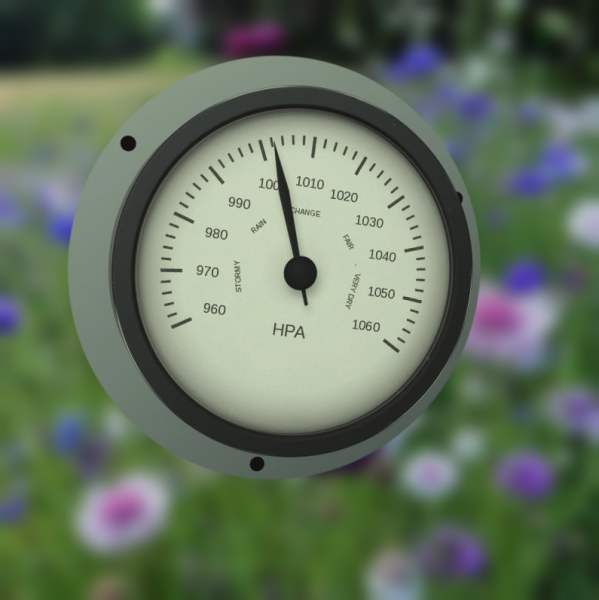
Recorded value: 1002 hPa
